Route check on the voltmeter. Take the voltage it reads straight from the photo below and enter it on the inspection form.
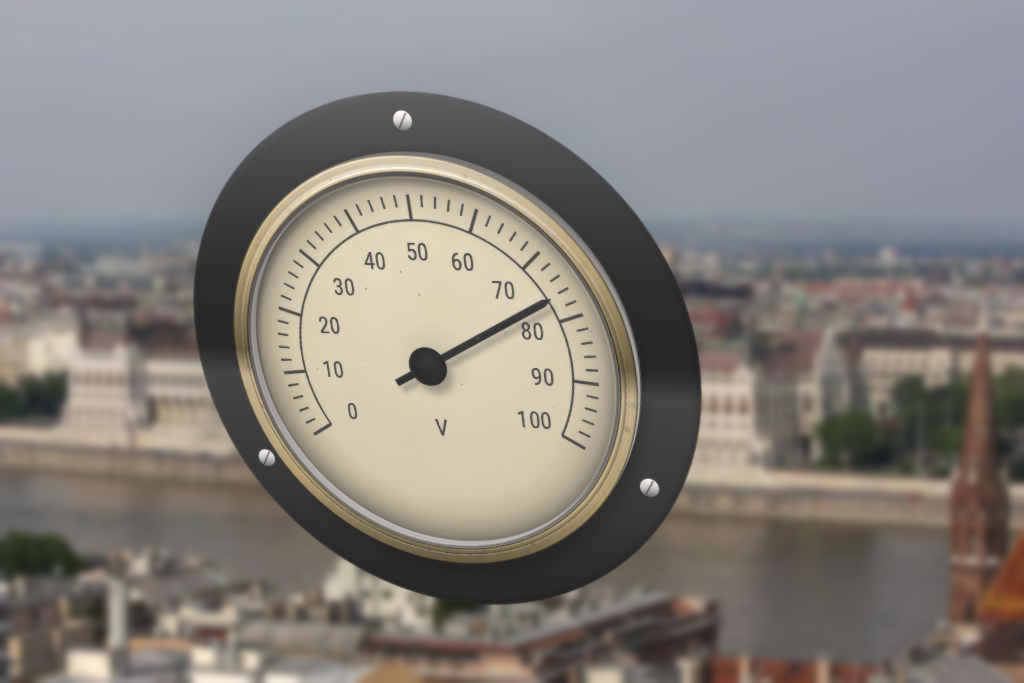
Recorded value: 76 V
